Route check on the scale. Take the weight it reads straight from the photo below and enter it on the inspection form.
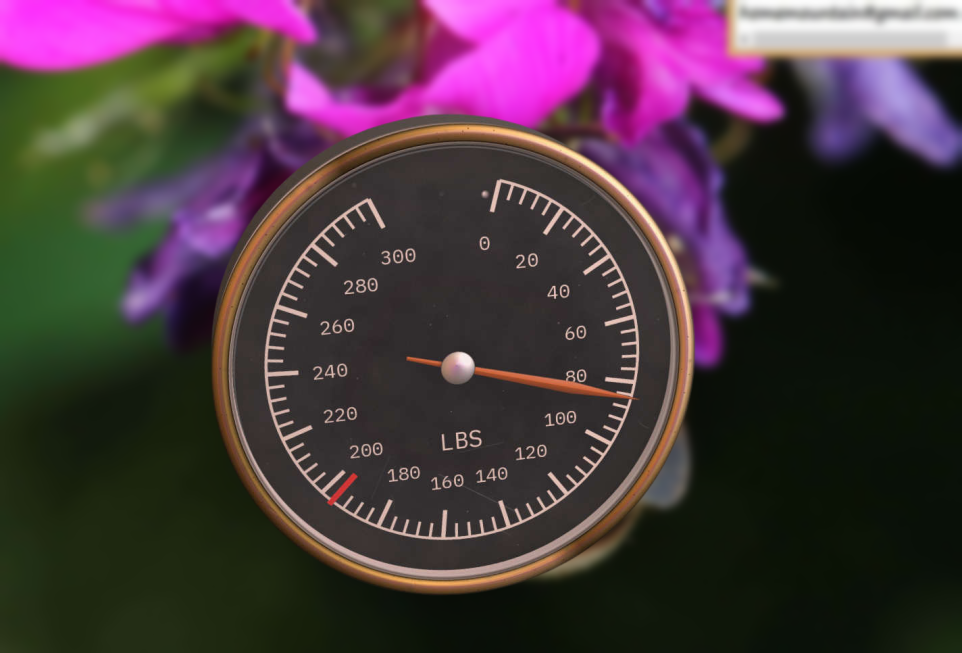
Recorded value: 84 lb
